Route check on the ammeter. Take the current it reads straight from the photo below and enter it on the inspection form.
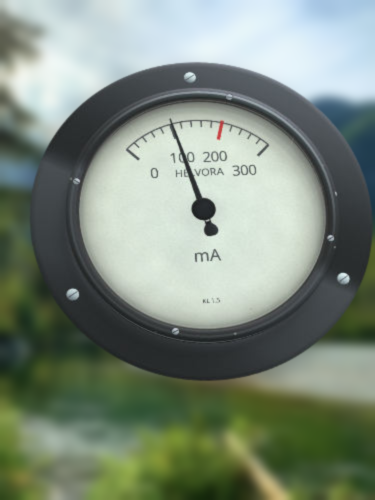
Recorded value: 100 mA
